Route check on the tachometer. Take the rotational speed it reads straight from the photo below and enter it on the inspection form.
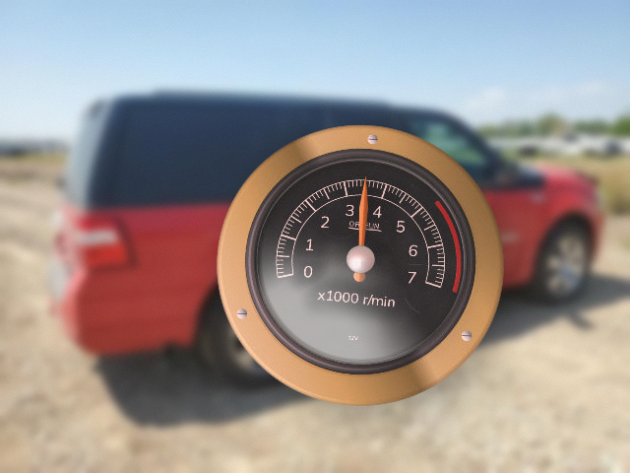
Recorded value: 3500 rpm
